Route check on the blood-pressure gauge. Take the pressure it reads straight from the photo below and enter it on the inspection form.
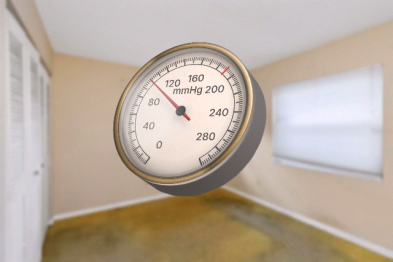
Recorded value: 100 mmHg
